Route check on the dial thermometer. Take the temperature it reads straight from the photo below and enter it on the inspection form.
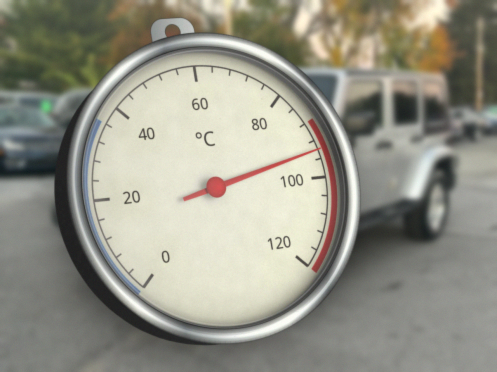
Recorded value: 94 °C
